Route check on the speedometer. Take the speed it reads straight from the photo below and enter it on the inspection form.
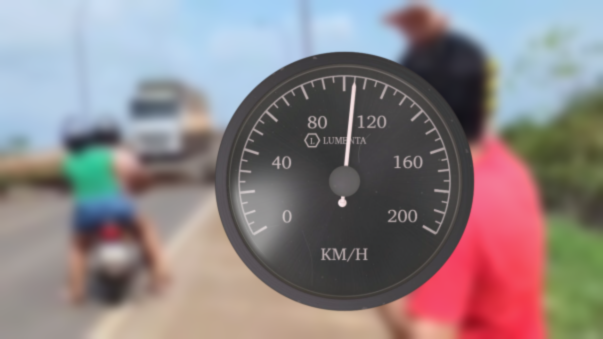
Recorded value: 105 km/h
